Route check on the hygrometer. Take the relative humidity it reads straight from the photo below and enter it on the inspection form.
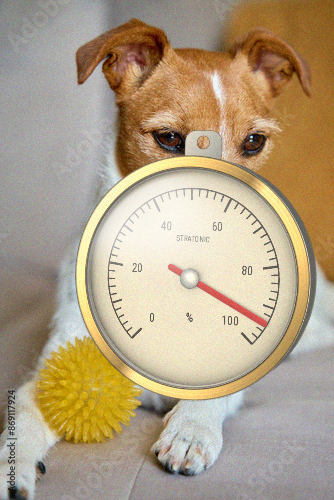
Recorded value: 94 %
